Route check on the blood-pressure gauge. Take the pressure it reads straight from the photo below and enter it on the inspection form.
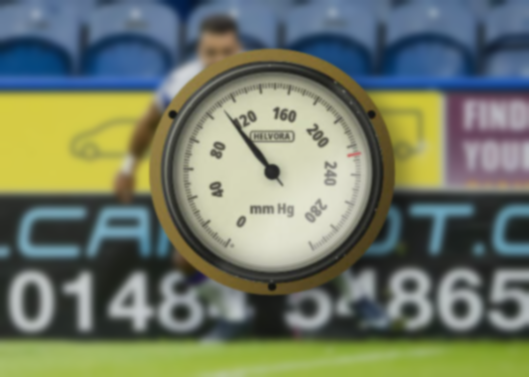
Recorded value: 110 mmHg
